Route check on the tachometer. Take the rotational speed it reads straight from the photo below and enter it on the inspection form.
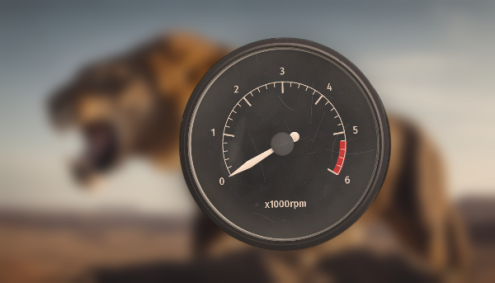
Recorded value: 0 rpm
